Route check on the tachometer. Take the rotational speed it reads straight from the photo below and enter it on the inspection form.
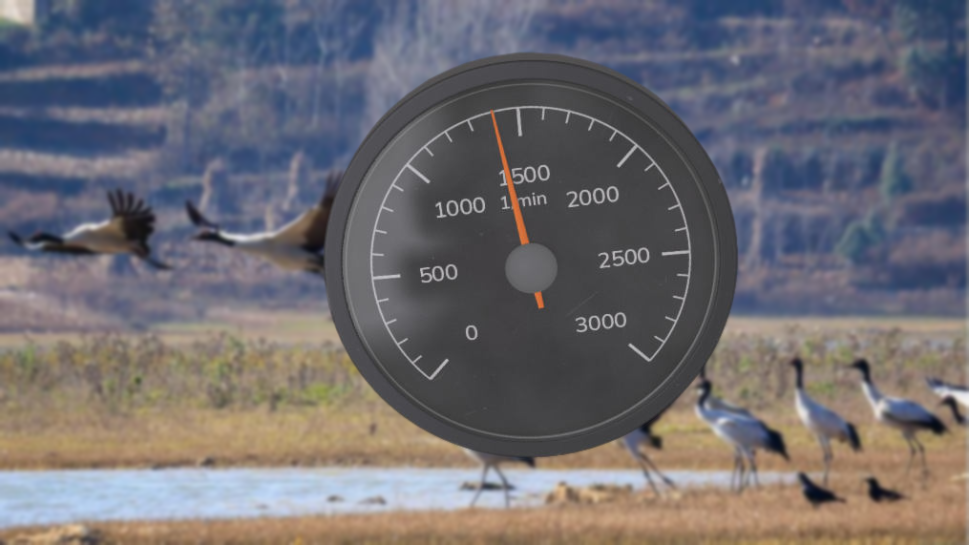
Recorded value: 1400 rpm
